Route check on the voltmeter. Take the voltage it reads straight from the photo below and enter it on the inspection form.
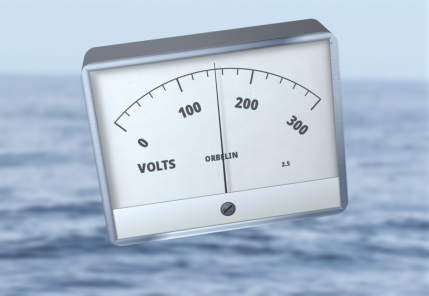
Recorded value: 150 V
